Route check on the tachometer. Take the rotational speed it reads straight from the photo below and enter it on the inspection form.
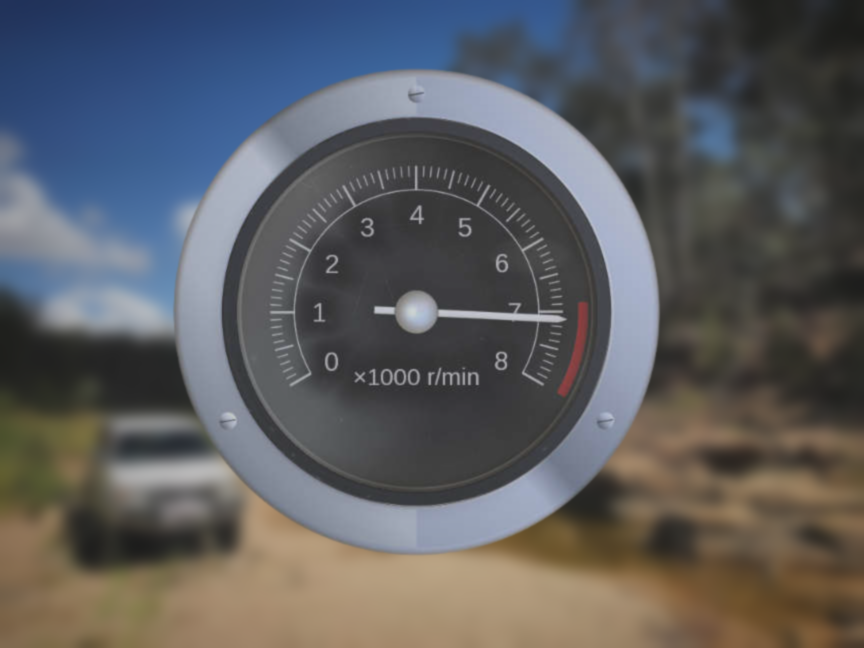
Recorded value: 7100 rpm
